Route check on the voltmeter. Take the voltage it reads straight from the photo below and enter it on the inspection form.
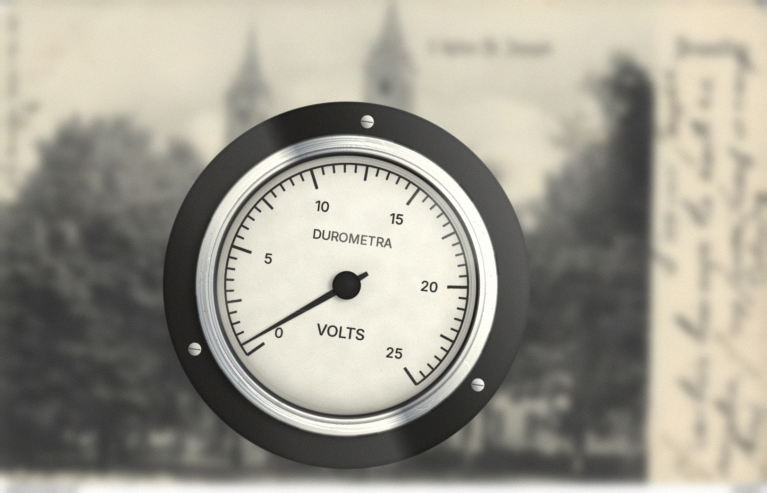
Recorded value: 0.5 V
